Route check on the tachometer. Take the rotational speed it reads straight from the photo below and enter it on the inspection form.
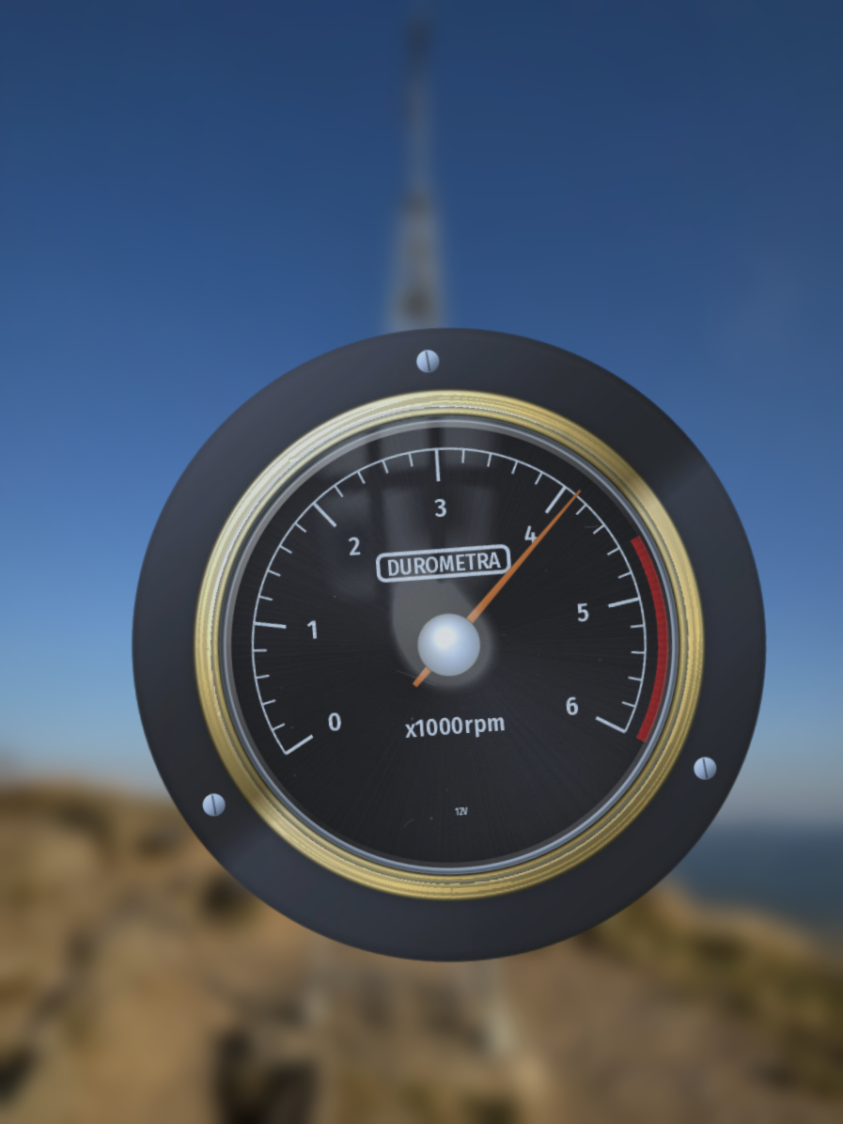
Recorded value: 4100 rpm
